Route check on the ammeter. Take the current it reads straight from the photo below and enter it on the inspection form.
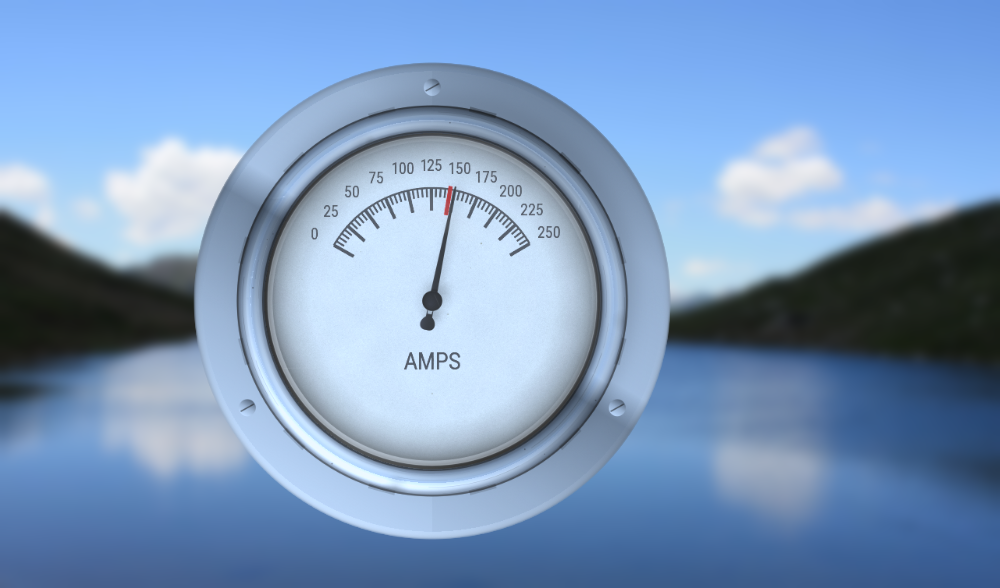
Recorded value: 150 A
